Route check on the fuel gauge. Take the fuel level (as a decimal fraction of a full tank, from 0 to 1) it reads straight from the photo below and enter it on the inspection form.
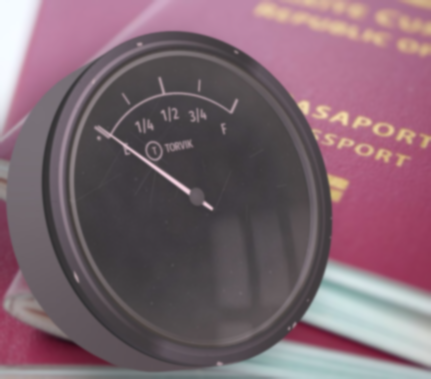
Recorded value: 0
